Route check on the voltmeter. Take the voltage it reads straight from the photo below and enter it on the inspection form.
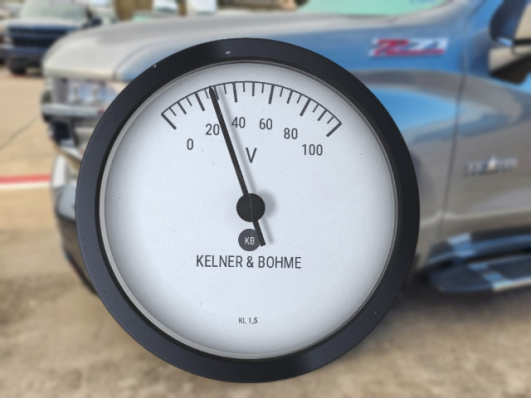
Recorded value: 27.5 V
